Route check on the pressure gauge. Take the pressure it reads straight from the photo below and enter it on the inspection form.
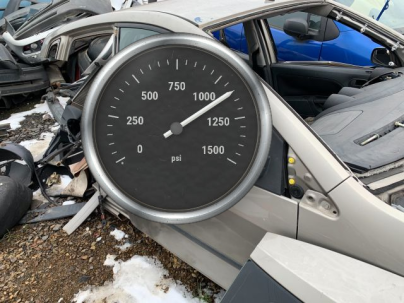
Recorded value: 1100 psi
